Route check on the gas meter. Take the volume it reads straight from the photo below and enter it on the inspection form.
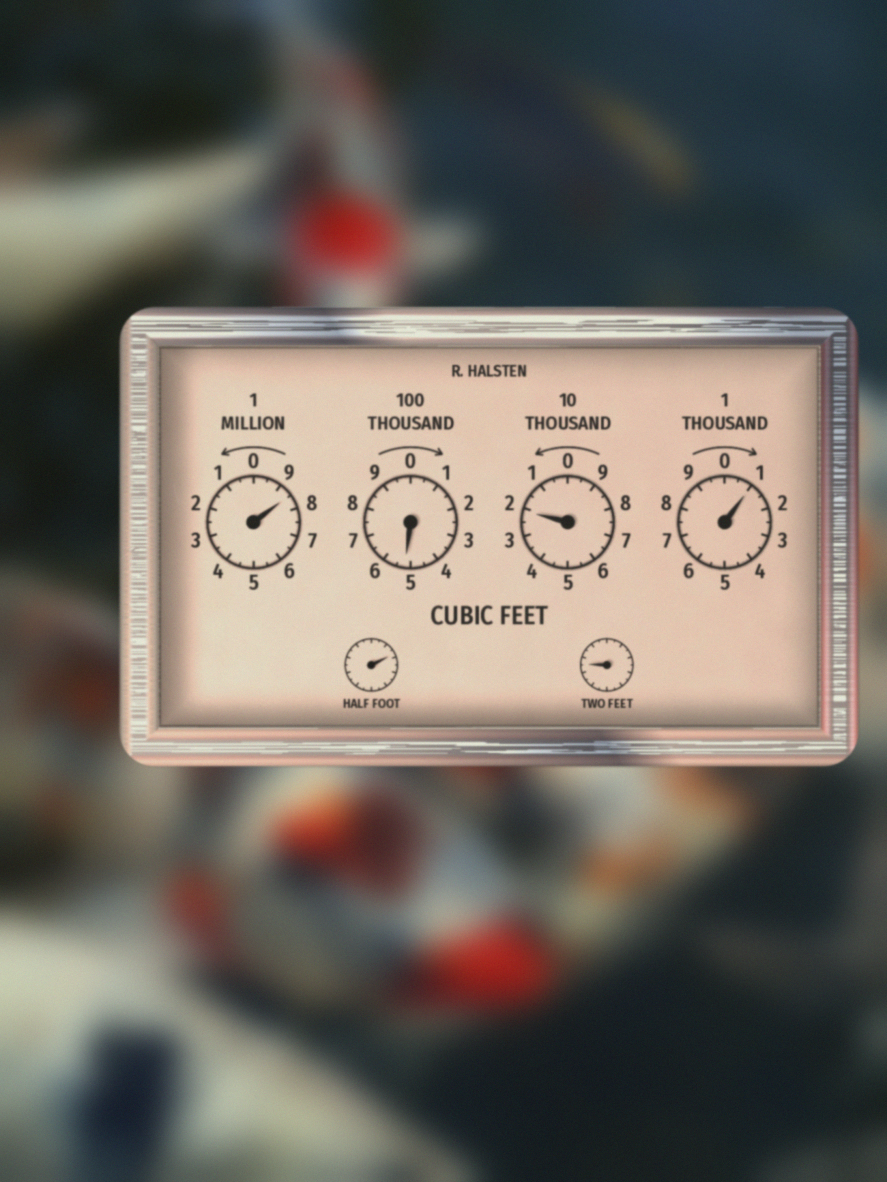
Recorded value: 852100 ft³
